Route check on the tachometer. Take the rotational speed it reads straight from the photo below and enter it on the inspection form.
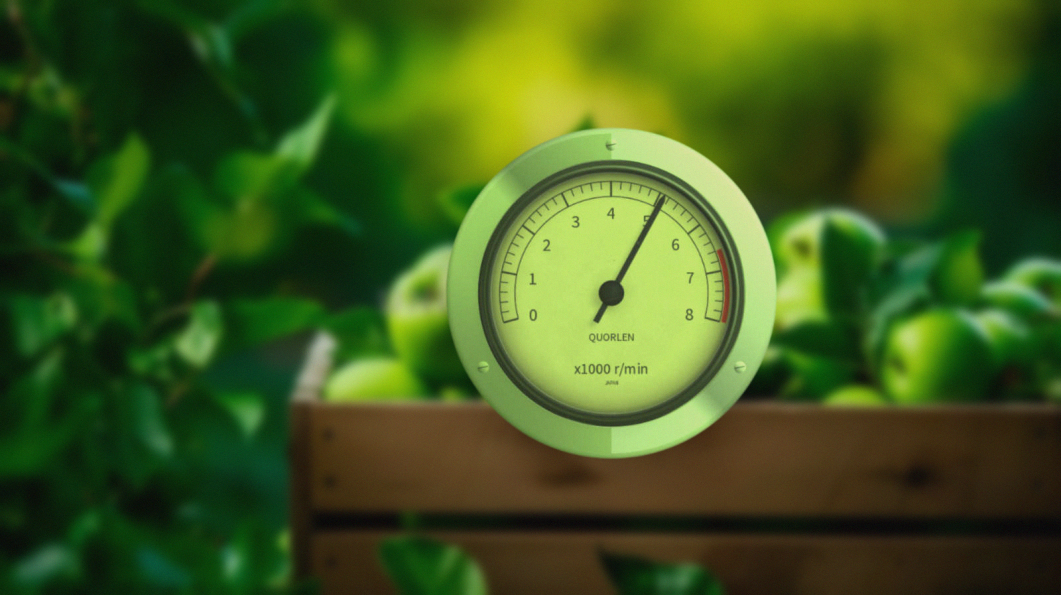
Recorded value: 5100 rpm
